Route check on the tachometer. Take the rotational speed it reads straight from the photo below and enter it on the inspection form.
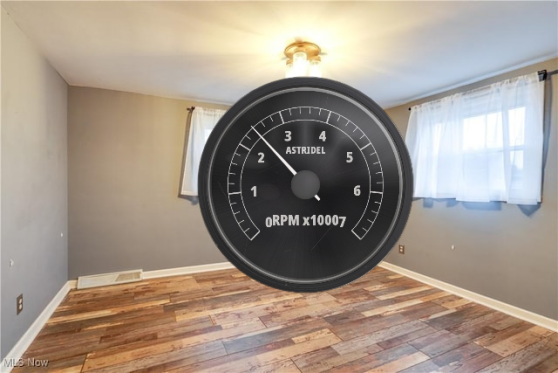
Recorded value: 2400 rpm
